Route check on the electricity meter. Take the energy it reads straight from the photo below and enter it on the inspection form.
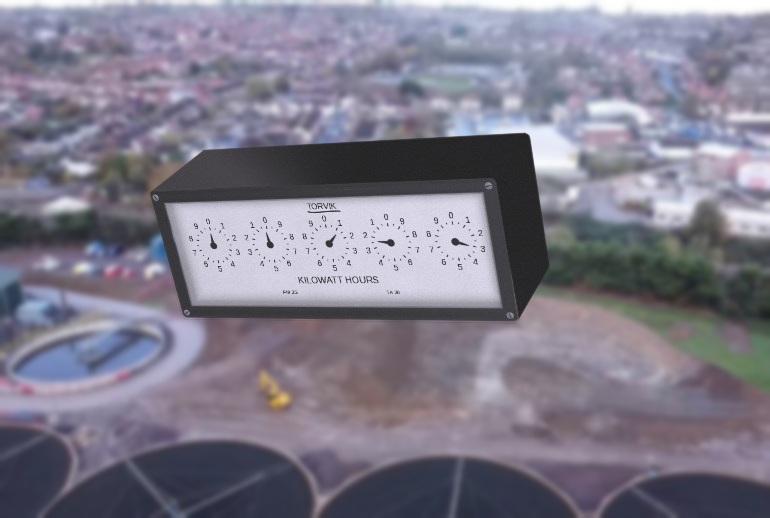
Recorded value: 123 kWh
